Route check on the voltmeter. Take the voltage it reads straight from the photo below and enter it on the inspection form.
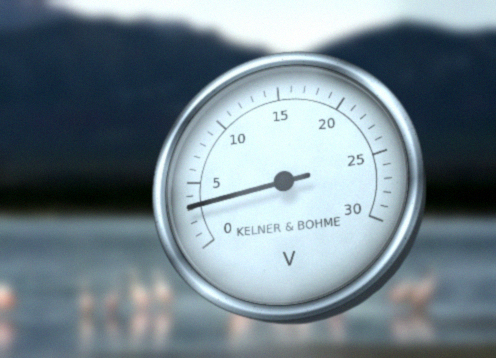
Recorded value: 3 V
